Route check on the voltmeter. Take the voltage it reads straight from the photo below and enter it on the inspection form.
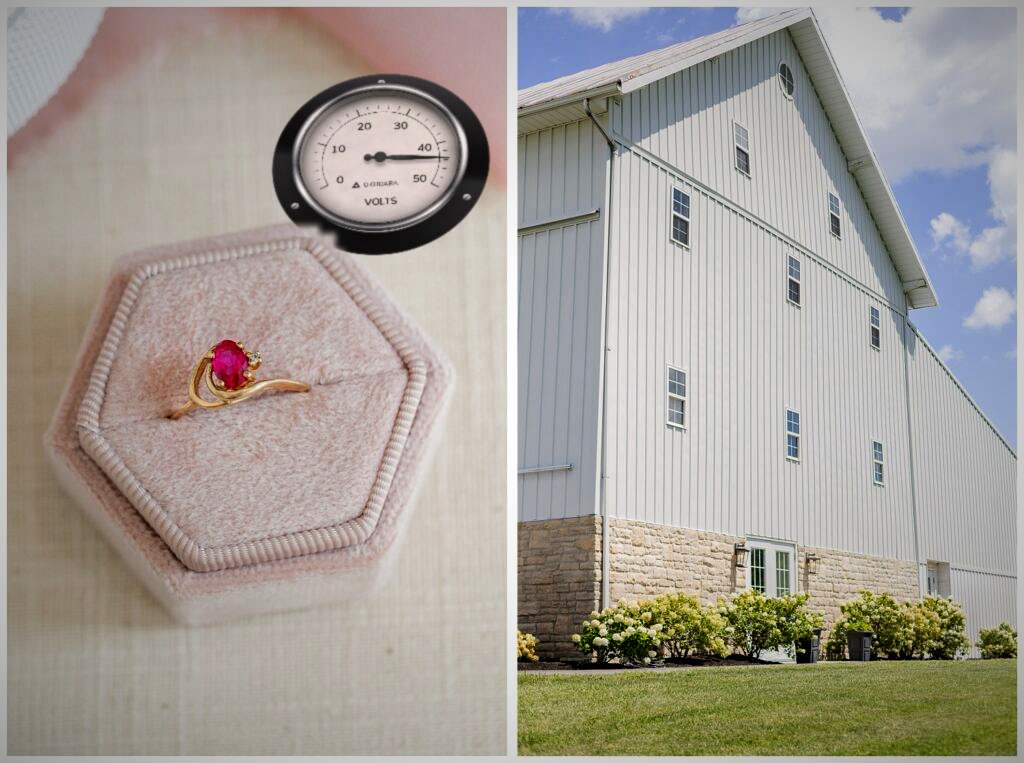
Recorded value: 44 V
